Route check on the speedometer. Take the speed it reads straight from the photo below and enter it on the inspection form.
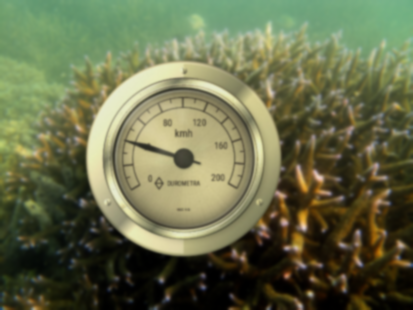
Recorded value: 40 km/h
